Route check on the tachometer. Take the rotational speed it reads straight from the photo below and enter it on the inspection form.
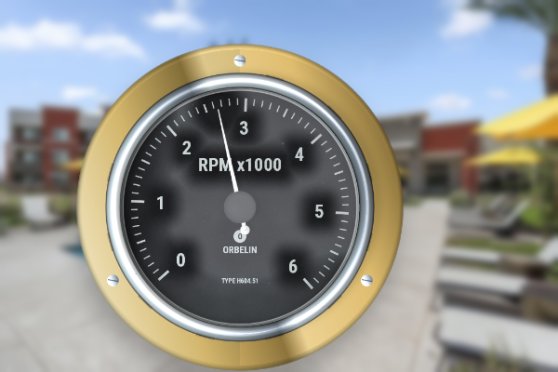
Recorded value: 2650 rpm
